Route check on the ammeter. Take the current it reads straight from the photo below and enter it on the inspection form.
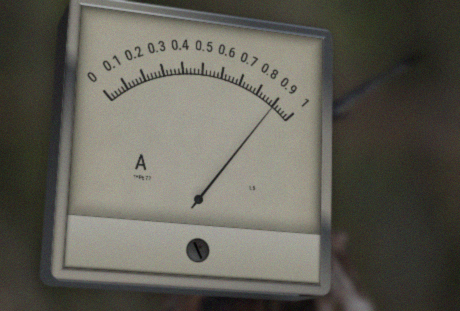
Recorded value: 0.9 A
